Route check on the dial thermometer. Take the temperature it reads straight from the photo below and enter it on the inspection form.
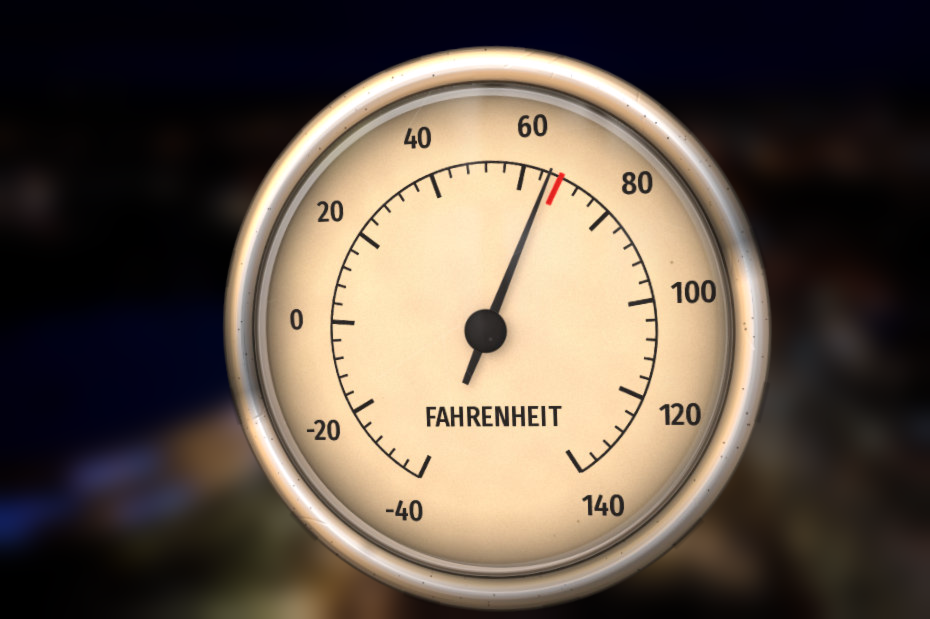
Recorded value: 66 °F
